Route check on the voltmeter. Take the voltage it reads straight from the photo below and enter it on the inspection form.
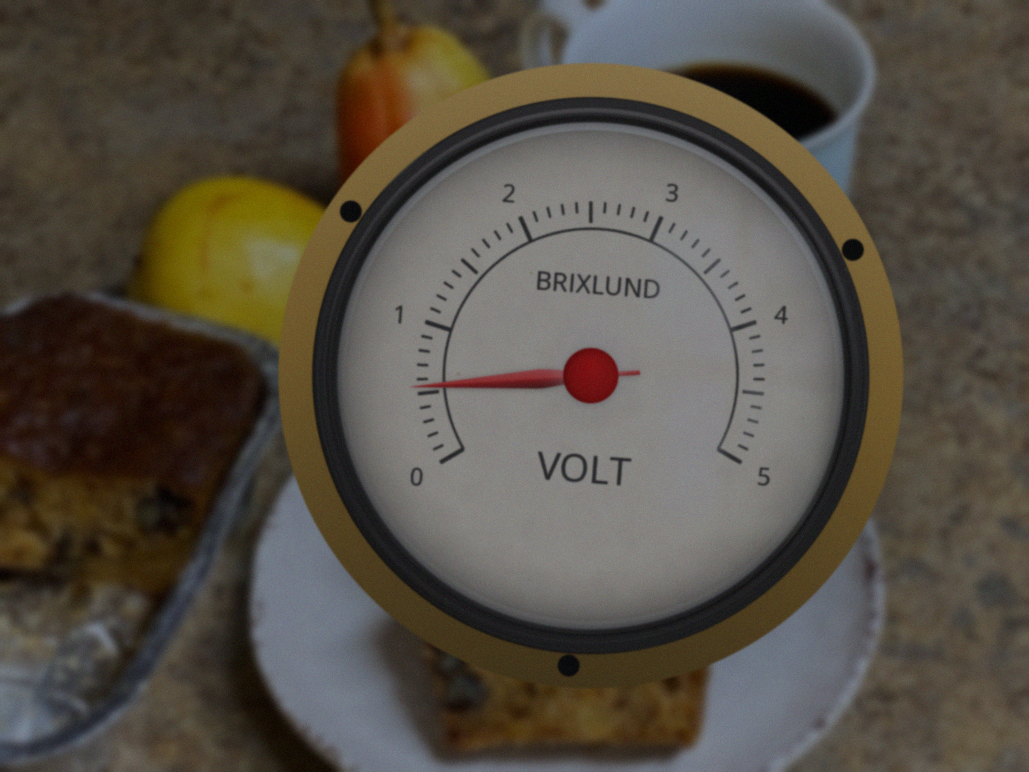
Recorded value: 0.55 V
